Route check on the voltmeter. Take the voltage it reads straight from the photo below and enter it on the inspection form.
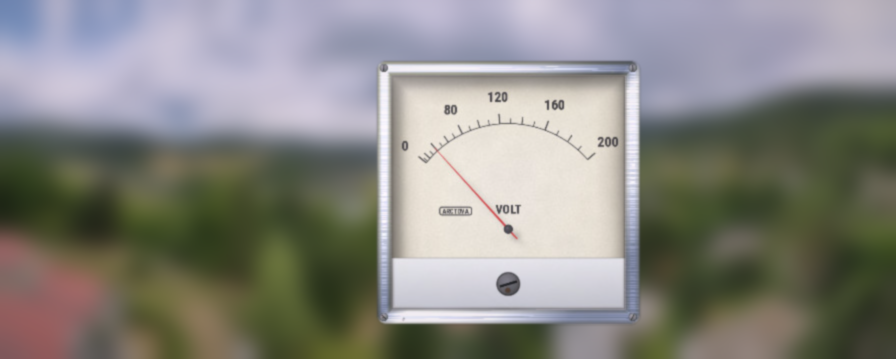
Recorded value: 40 V
